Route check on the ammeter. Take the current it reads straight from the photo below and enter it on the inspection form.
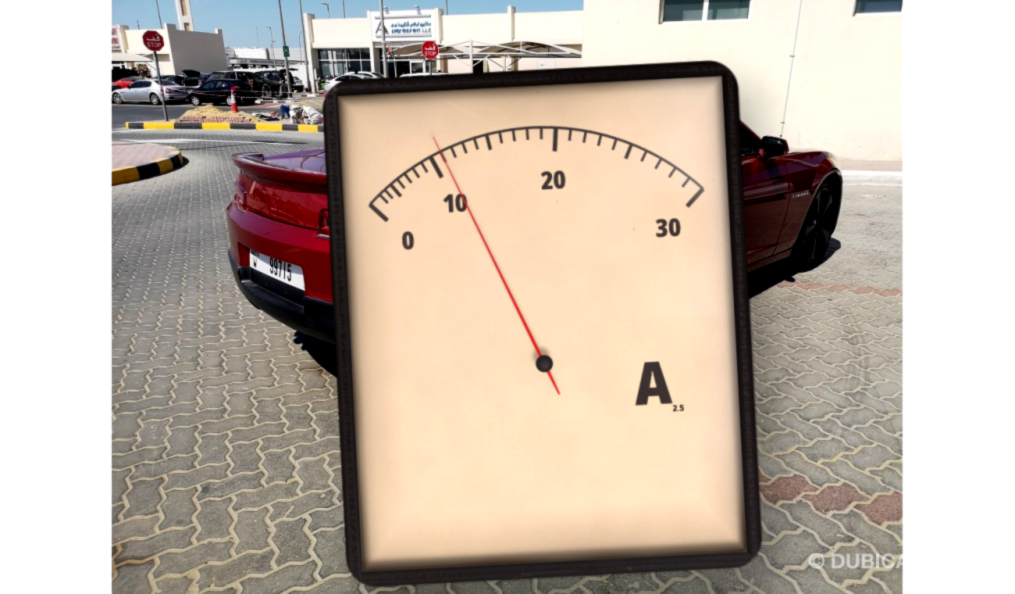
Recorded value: 11 A
